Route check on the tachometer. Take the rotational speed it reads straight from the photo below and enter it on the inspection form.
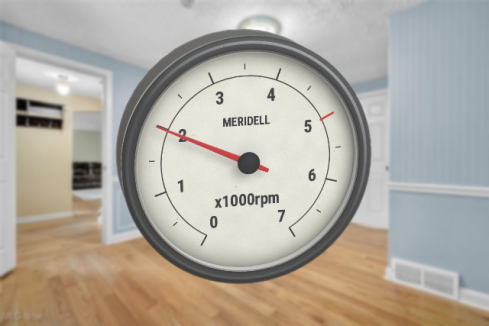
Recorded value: 2000 rpm
